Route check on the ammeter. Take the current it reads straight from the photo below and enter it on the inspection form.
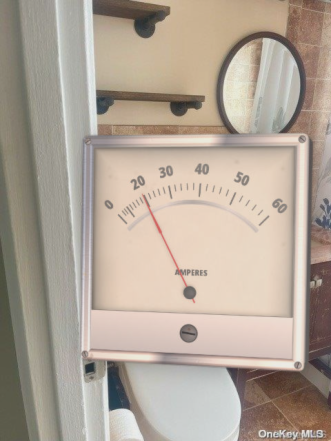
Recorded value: 20 A
